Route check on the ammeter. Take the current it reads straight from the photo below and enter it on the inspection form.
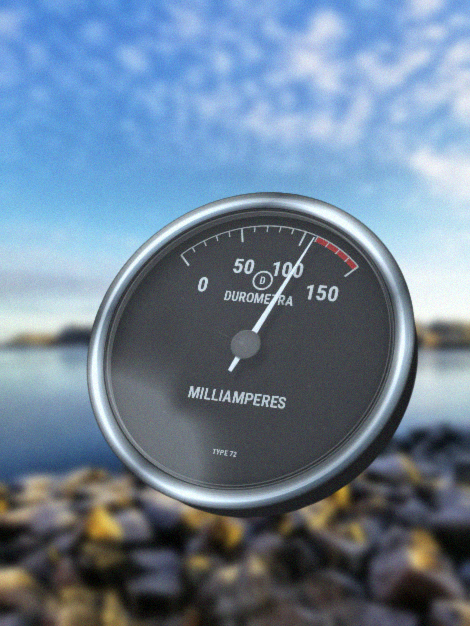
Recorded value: 110 mA
